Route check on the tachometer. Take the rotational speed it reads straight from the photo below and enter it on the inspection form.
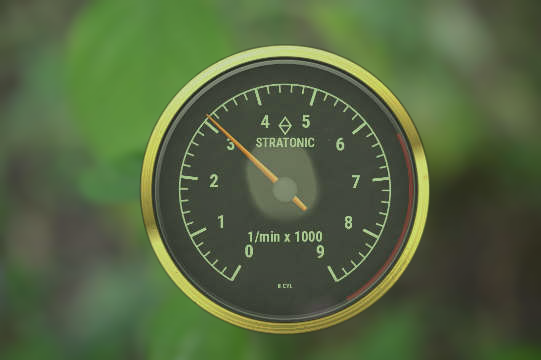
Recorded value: 3100 rpm
